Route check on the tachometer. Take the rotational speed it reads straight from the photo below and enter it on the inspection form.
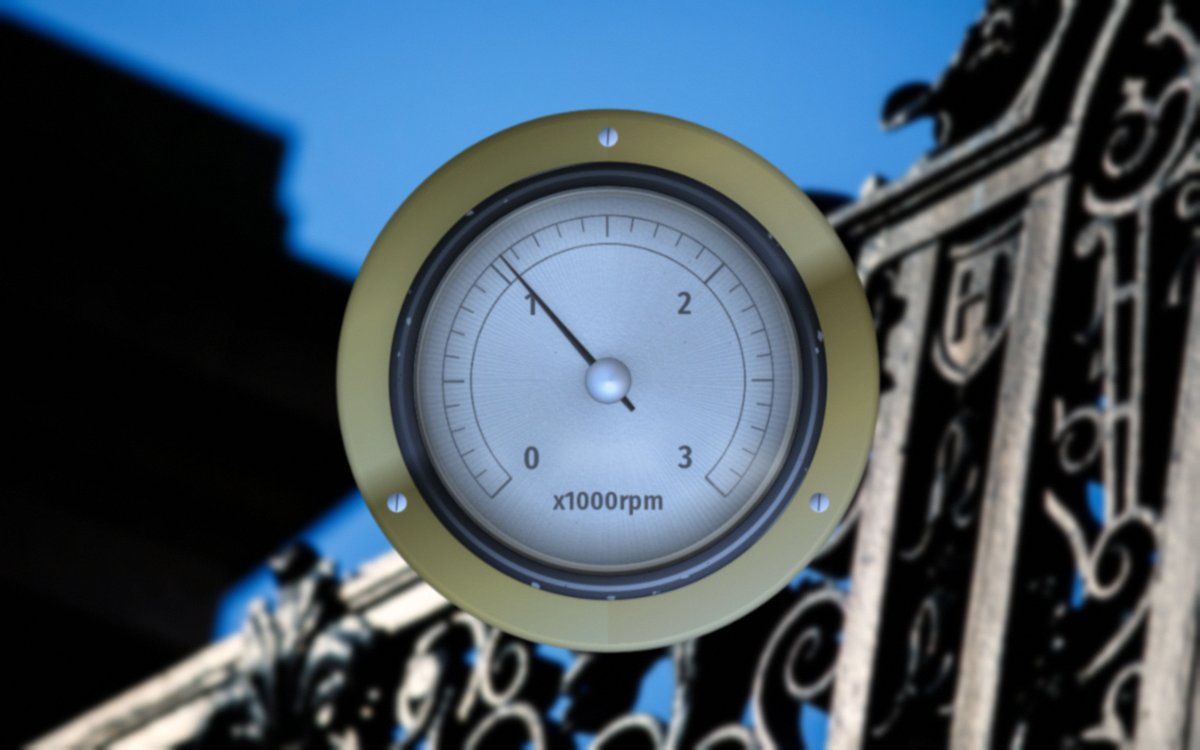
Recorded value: 1050 rpm
